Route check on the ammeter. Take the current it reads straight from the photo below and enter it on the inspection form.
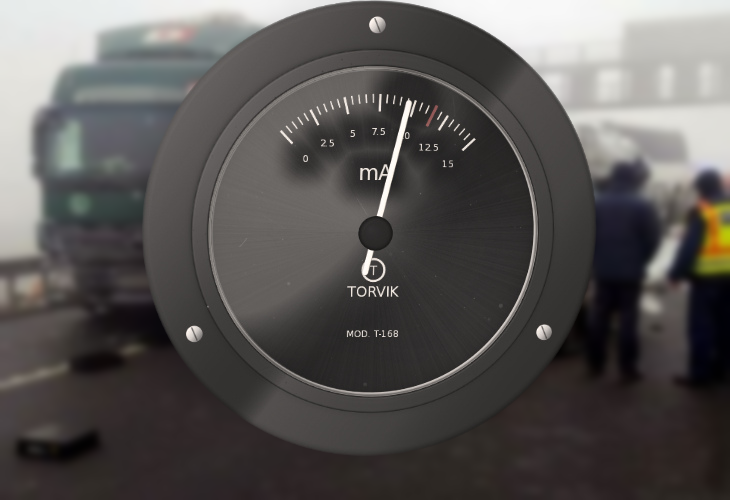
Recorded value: 9.5 mA
